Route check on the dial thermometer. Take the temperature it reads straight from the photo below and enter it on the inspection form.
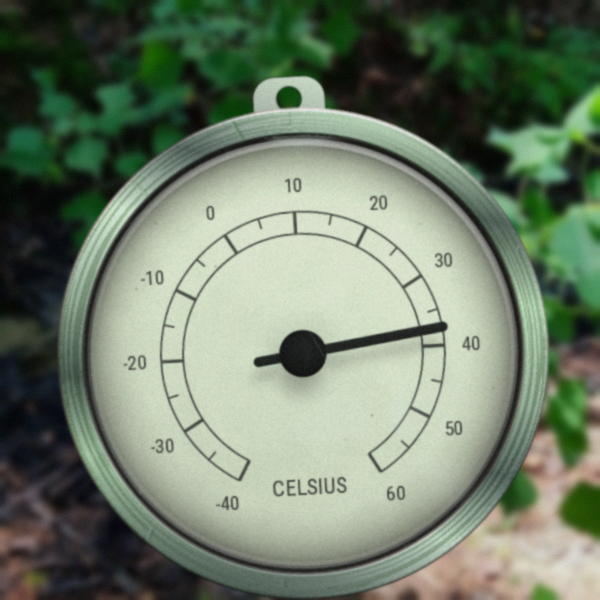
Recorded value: 37.5 °C
